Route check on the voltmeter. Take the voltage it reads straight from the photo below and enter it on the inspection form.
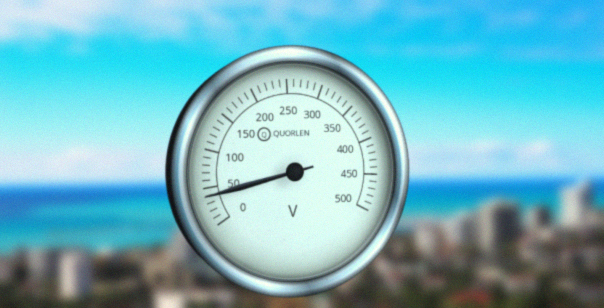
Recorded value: 40 V
